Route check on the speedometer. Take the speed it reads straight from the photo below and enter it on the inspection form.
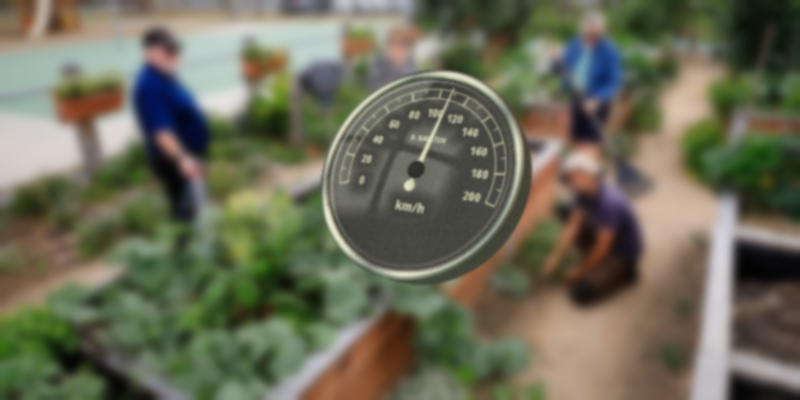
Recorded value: 110 km/h
